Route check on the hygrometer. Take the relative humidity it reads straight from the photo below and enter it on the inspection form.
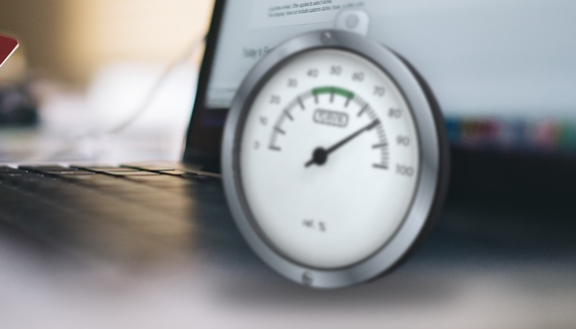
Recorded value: 80 %
